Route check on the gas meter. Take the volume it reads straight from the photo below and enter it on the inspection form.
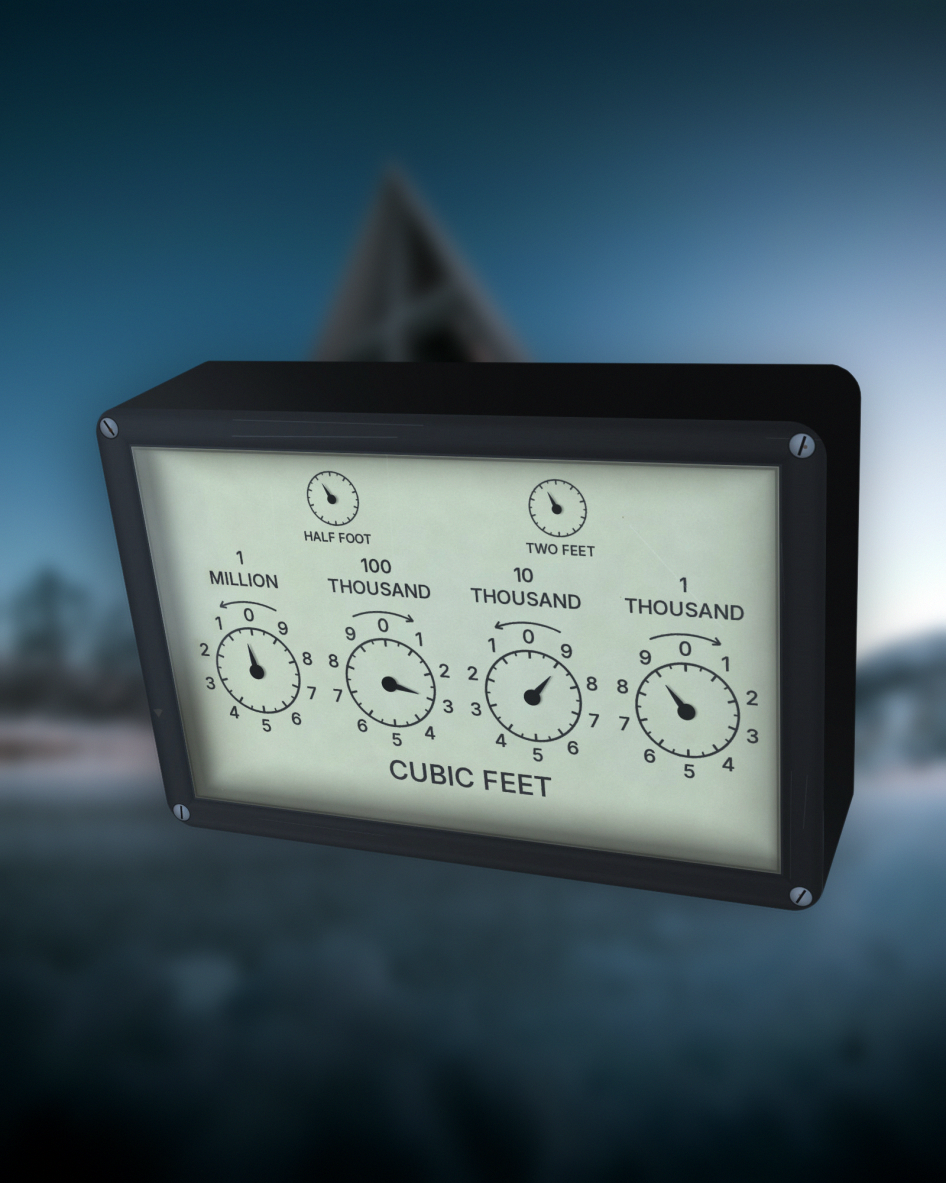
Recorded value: 28900 ft³
